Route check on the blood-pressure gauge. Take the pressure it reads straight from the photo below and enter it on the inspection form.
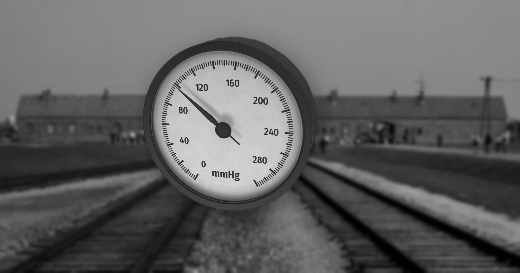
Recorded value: 100 mmHg
